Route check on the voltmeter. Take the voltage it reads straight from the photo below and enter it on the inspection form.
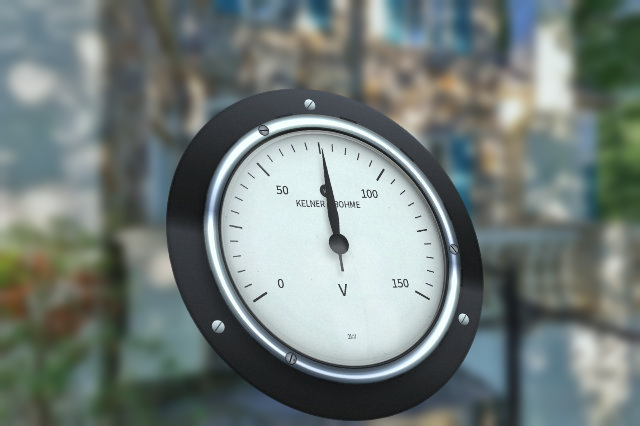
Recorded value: 75 V
